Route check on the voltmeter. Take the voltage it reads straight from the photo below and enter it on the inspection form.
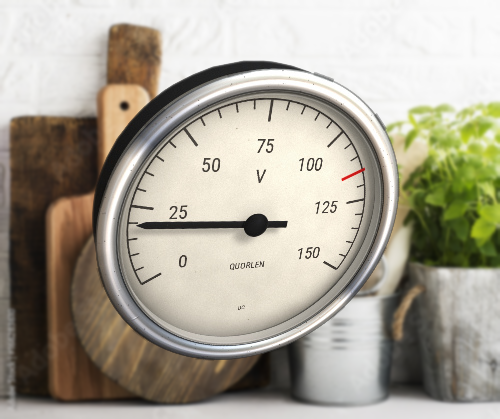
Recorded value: 20 V
